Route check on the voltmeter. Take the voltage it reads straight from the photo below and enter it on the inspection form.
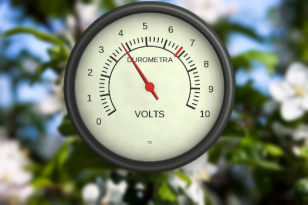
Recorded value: 3.8 V
